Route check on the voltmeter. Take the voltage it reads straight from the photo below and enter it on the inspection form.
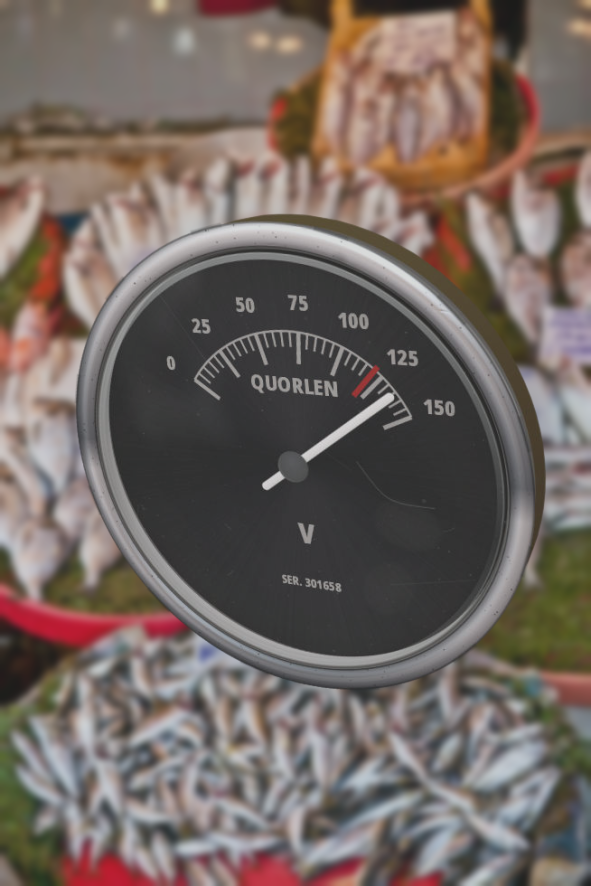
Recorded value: 135 V
